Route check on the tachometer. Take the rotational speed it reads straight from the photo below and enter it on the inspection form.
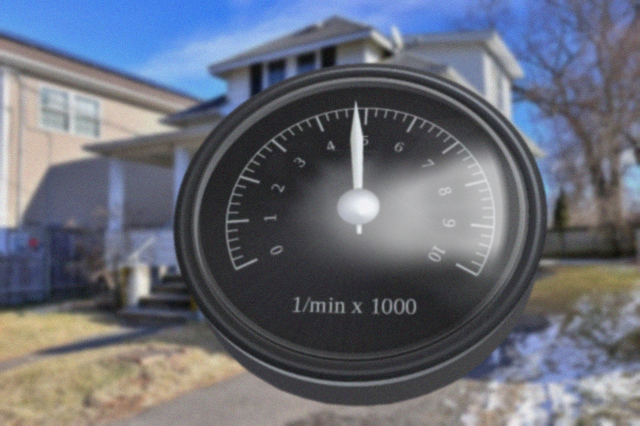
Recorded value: 4800 rpm
